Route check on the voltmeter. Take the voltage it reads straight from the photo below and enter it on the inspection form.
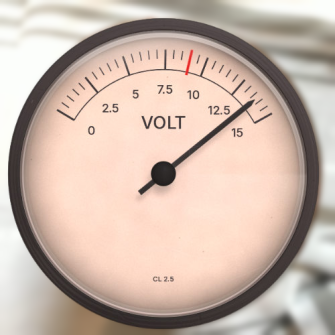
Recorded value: 13.75 V
